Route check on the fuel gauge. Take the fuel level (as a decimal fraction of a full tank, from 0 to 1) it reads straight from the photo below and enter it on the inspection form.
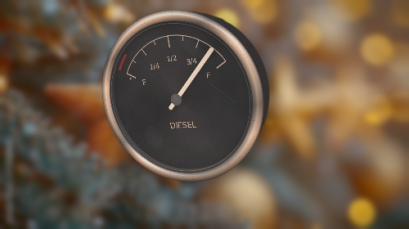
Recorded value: 0.875
